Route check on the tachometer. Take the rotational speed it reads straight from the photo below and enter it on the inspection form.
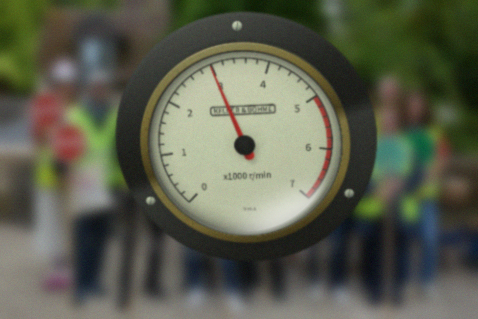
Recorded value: 3000 rpm
